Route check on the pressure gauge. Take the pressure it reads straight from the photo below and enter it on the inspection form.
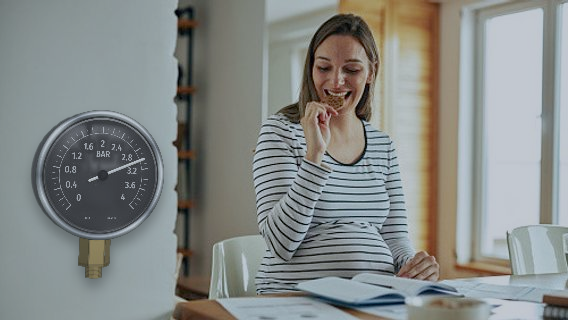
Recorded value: 3 bar
